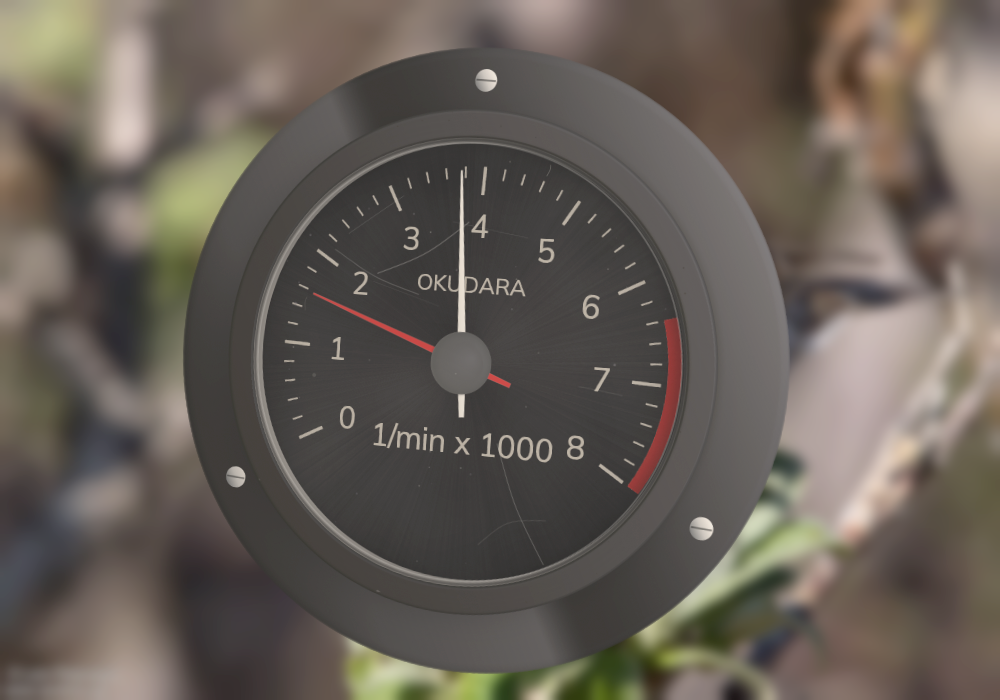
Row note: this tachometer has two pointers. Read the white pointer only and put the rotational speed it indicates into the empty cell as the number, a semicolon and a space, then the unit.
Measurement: 3800; rpm
